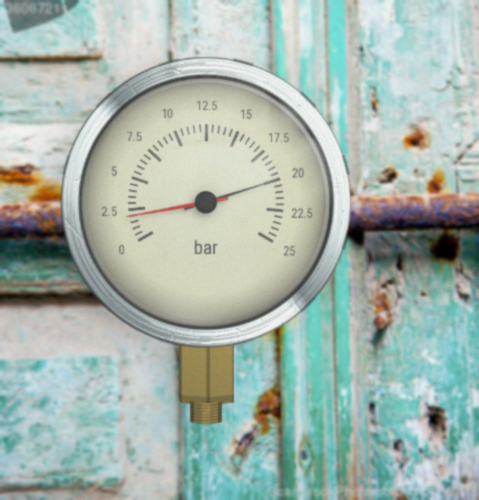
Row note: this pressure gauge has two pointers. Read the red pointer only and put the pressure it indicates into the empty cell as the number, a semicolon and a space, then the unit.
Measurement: 2; bar
